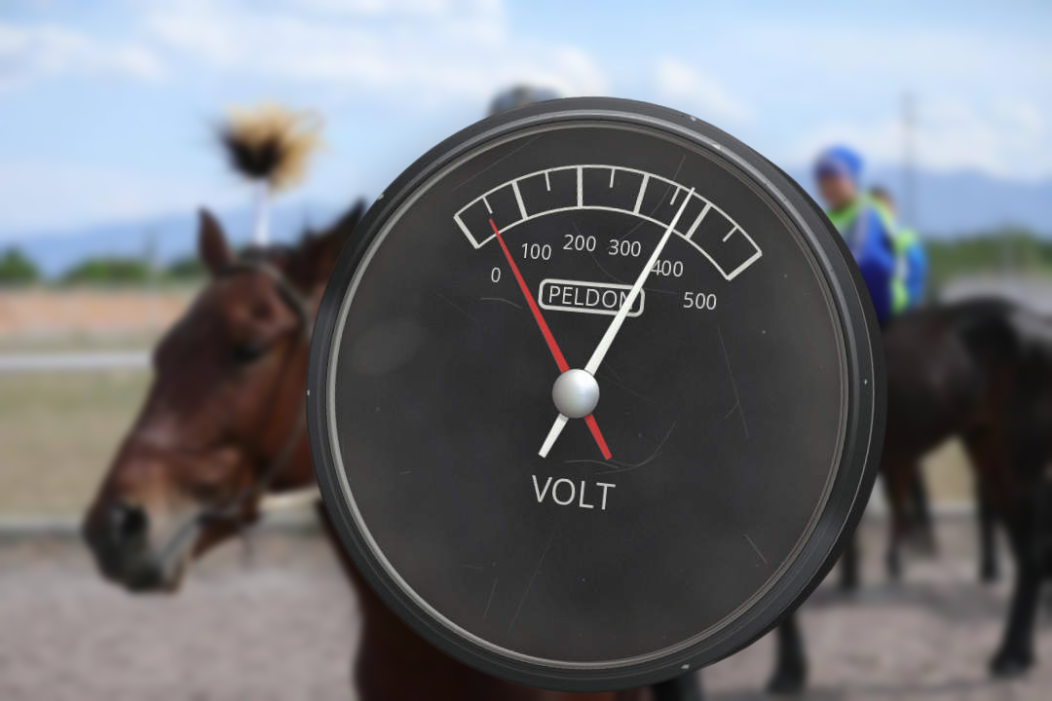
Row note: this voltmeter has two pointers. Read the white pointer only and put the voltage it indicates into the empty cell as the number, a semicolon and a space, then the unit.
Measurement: 375; V
